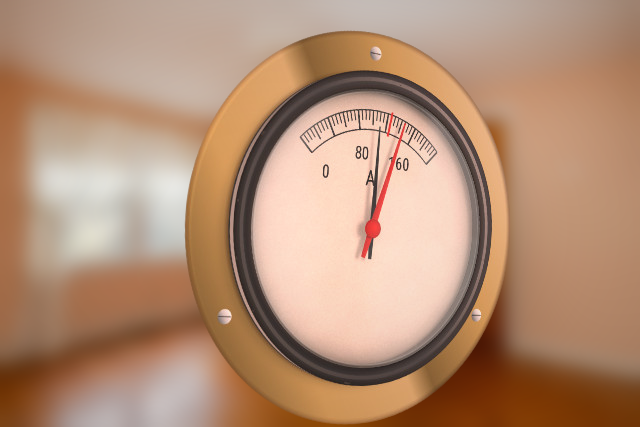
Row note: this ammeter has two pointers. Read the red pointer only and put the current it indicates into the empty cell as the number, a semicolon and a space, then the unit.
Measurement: 140; A
